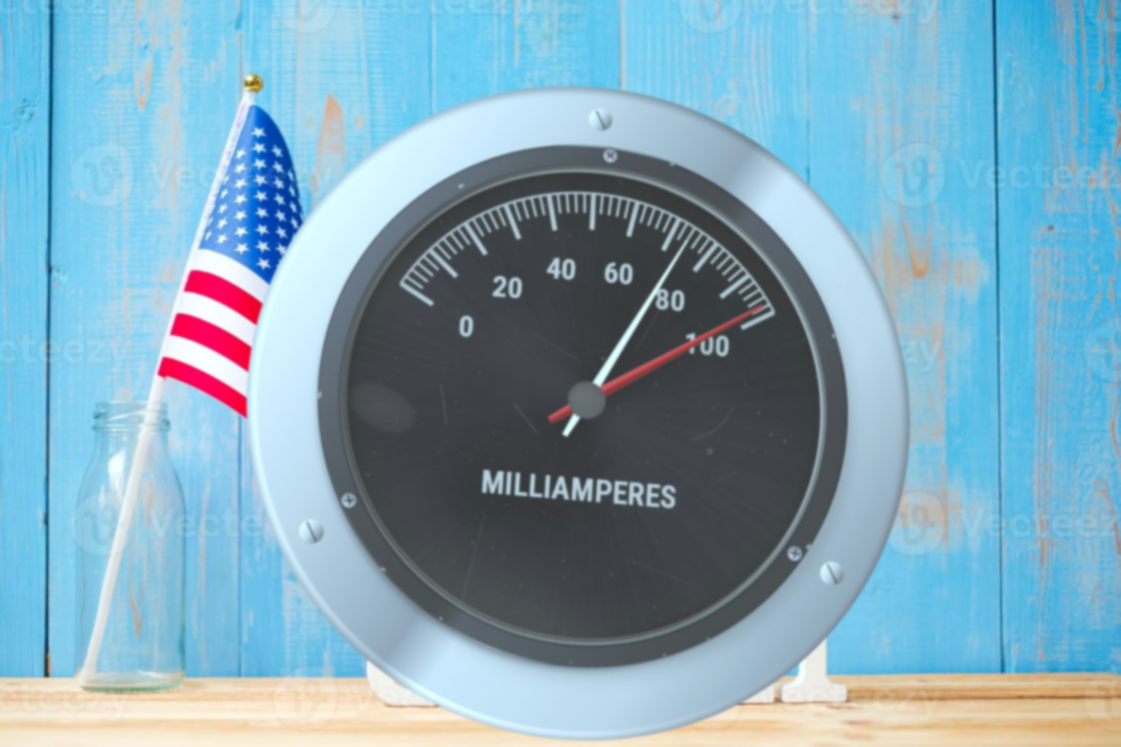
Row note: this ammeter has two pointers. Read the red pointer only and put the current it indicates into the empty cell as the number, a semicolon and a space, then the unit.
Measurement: 98; mA
